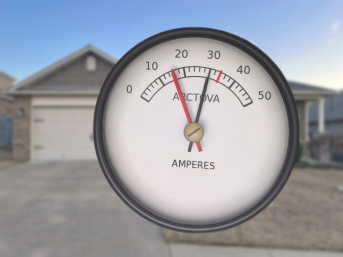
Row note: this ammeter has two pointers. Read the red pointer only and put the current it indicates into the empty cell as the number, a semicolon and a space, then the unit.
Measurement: 16; A
